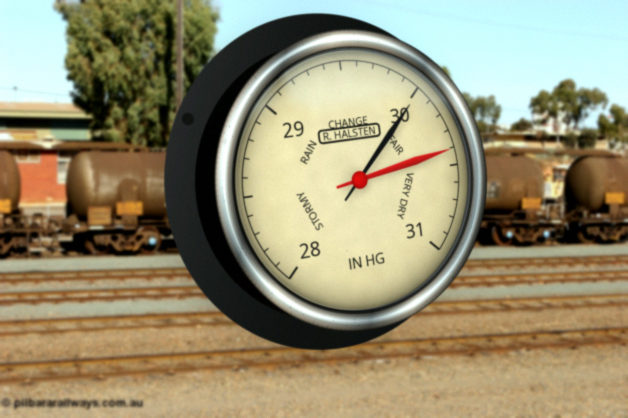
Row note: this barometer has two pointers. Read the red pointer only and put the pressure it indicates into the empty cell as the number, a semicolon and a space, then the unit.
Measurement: 30.4; inHg
